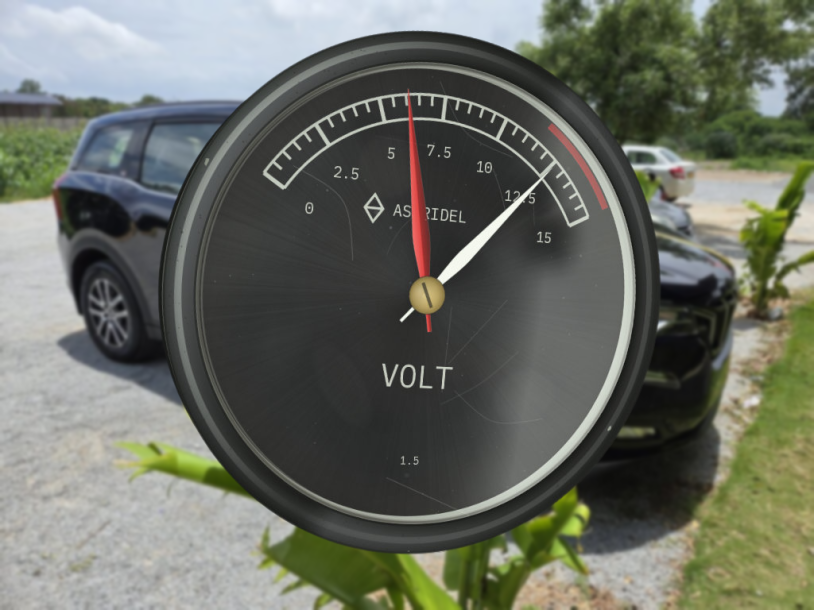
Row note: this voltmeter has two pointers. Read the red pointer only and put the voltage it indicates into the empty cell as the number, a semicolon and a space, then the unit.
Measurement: 6; V
